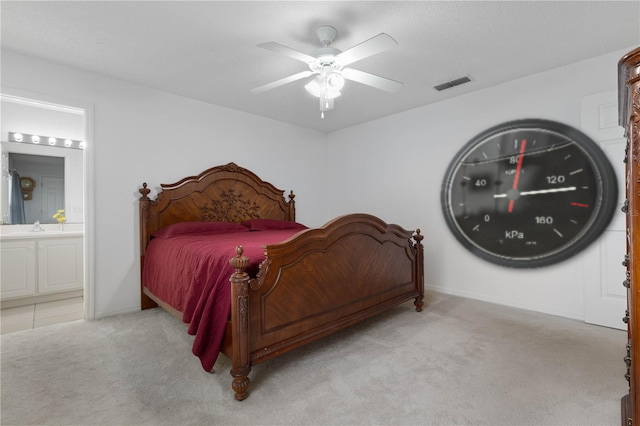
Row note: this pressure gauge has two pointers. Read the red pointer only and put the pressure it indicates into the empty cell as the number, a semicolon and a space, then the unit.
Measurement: 85; kPa
